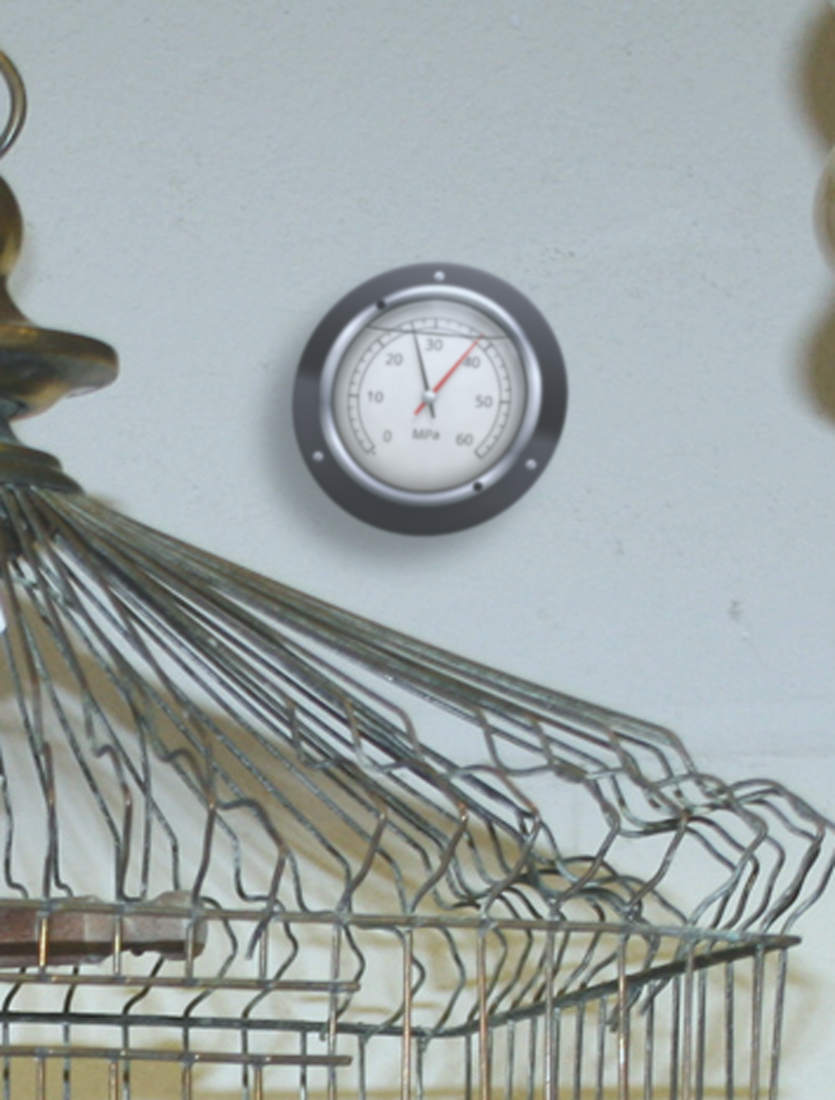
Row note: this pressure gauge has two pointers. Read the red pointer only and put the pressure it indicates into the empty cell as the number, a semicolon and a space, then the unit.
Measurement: 38; MPa
